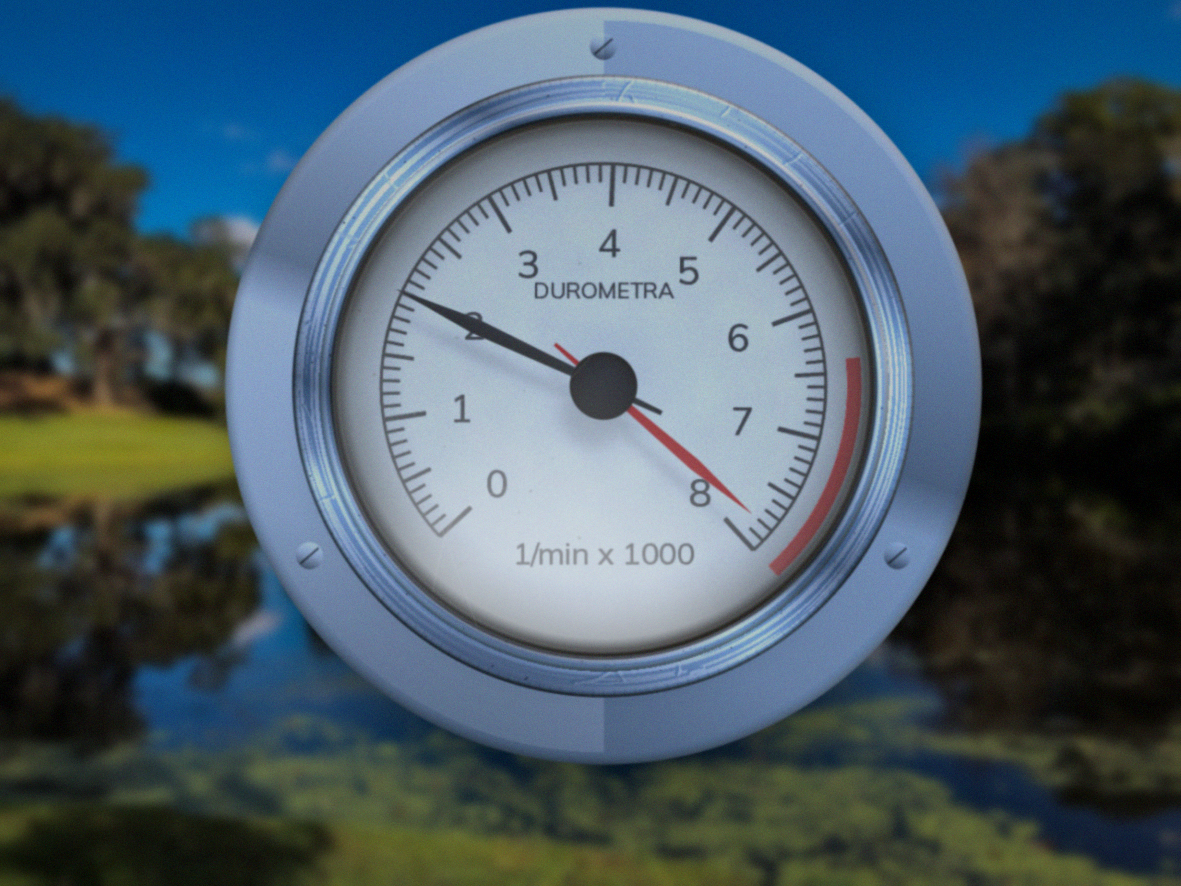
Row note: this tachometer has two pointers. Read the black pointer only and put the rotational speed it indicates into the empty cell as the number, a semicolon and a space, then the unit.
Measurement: 2000; rpm
